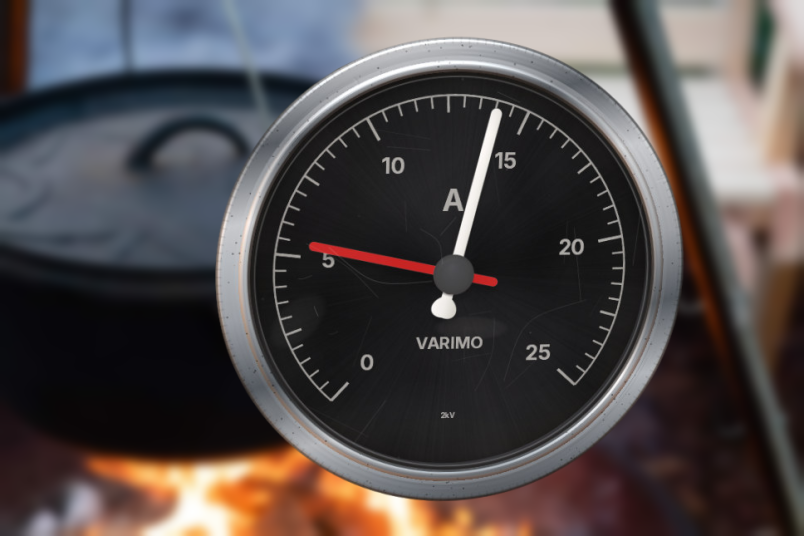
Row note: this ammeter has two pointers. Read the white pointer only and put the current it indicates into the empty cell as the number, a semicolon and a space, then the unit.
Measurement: 14; A
